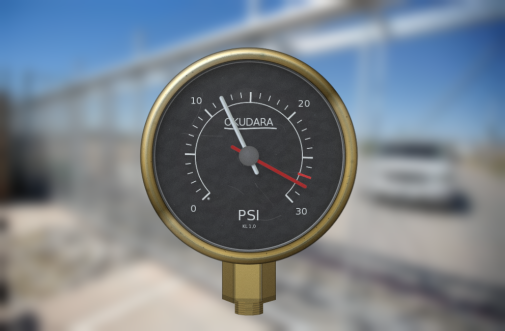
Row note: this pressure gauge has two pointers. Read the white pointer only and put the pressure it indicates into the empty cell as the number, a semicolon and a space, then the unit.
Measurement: 12; psi
